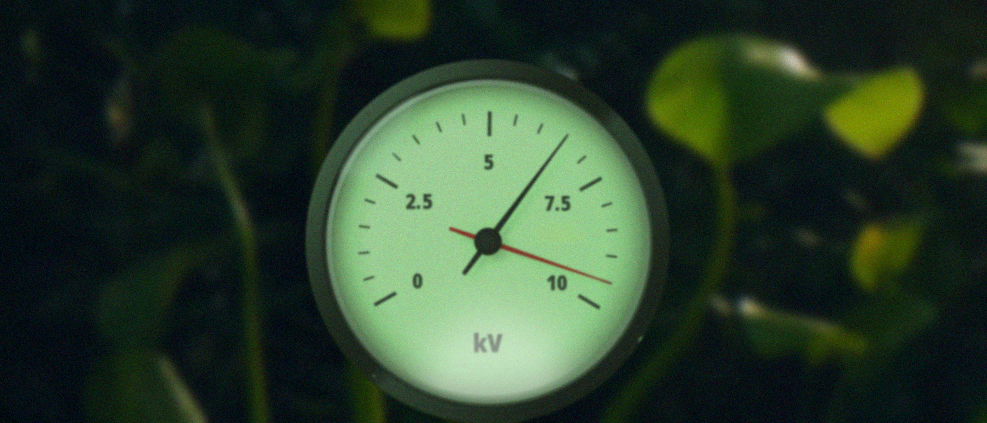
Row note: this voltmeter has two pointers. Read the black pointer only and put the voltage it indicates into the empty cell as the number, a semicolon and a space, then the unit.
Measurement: 6.5; kV
